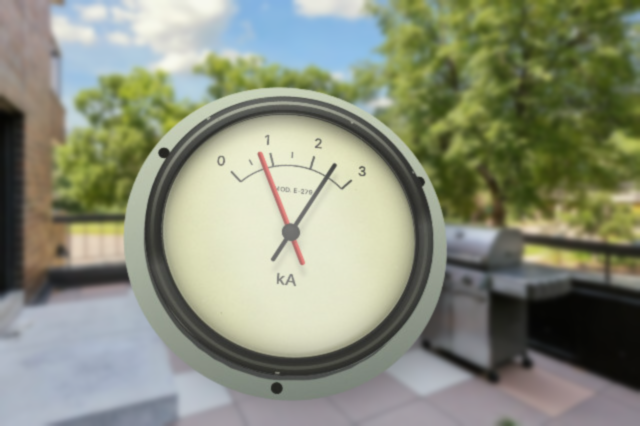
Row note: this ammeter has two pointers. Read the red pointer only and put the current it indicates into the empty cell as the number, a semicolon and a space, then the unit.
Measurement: 0.75; kA
